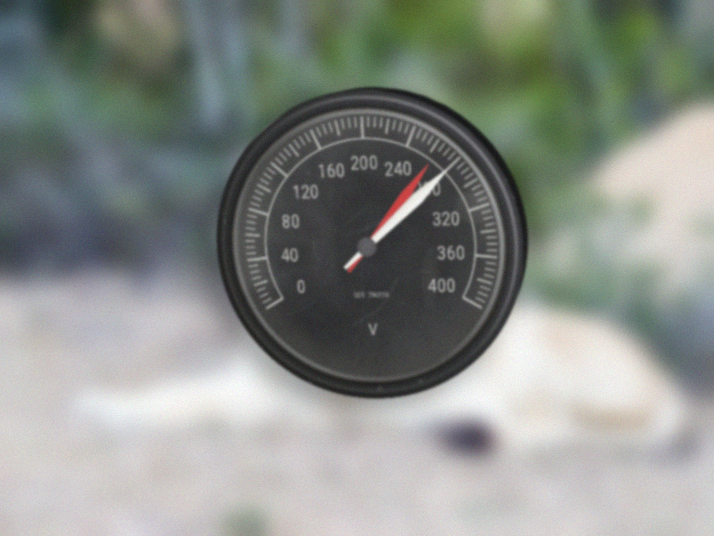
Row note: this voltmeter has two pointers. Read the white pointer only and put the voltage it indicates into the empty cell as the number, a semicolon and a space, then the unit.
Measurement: 280; V
